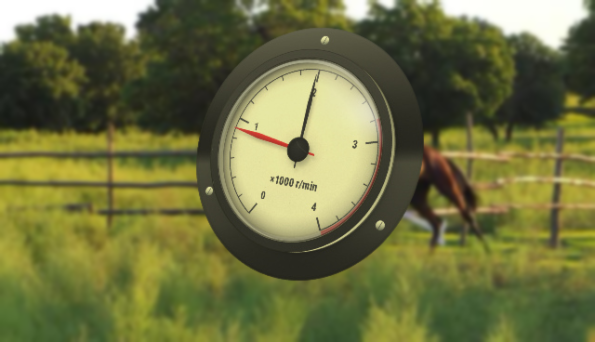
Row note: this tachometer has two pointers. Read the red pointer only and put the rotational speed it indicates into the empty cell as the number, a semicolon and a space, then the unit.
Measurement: 900; rpm
